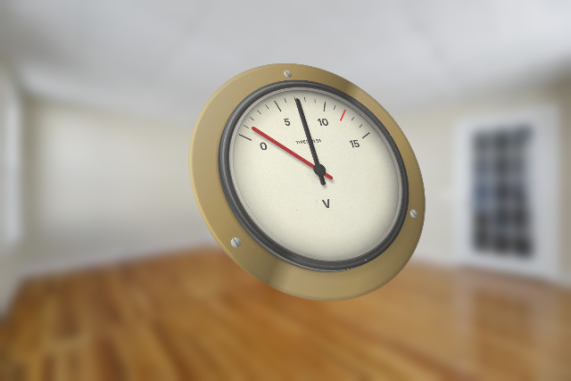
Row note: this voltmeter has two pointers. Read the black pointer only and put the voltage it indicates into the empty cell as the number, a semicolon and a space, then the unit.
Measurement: 7; V
